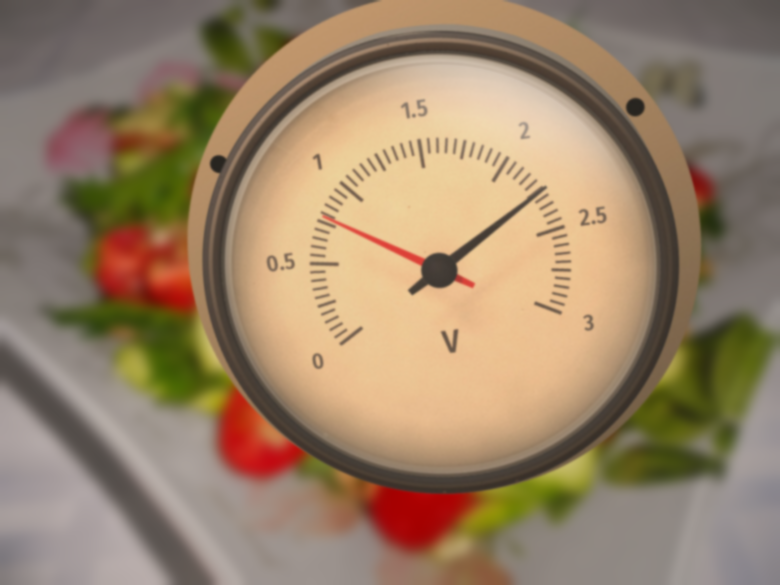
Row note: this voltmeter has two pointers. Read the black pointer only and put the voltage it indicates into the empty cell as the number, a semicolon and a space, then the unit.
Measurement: 2.25; V
